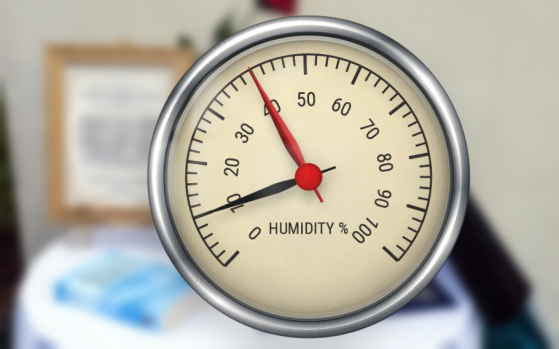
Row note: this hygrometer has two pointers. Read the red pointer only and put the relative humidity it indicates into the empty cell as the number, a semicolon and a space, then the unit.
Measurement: 40; %
